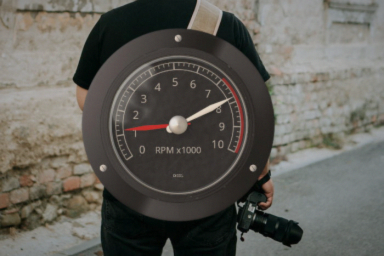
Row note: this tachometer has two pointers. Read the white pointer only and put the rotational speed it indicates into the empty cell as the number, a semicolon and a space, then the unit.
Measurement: 7800; rpm
